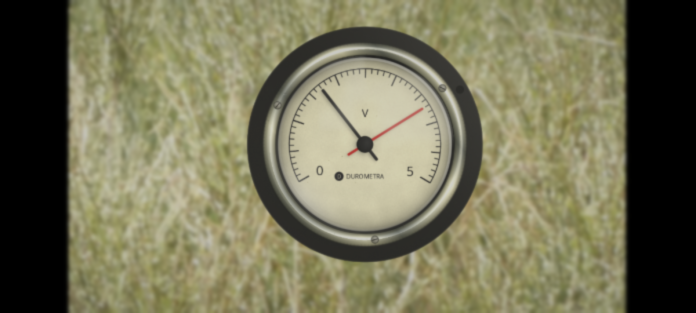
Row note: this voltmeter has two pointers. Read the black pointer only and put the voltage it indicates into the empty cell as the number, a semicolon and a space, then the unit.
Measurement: 1.7; V
